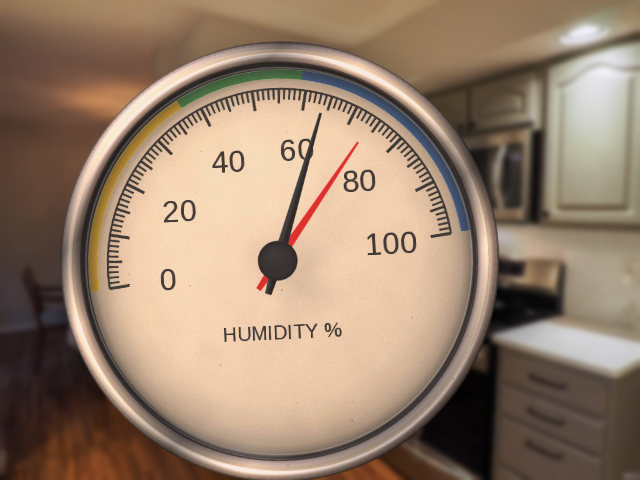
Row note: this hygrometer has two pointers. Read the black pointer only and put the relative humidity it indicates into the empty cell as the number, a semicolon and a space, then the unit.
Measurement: 64; %
